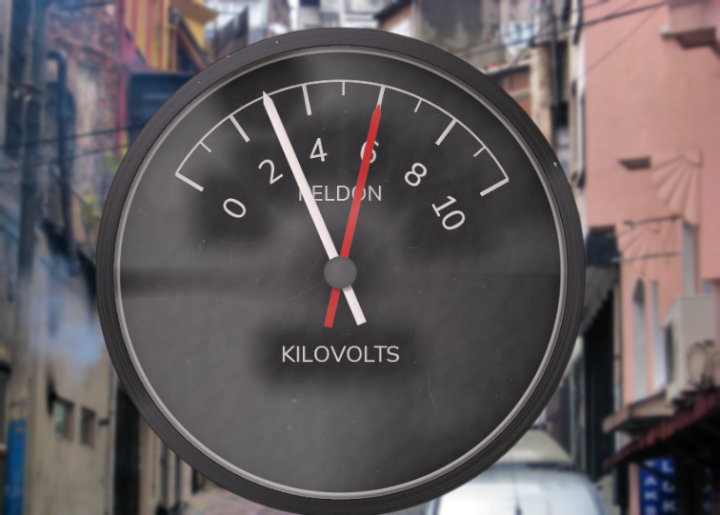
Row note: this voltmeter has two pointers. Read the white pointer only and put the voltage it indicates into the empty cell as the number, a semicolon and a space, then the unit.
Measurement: 3; kV
